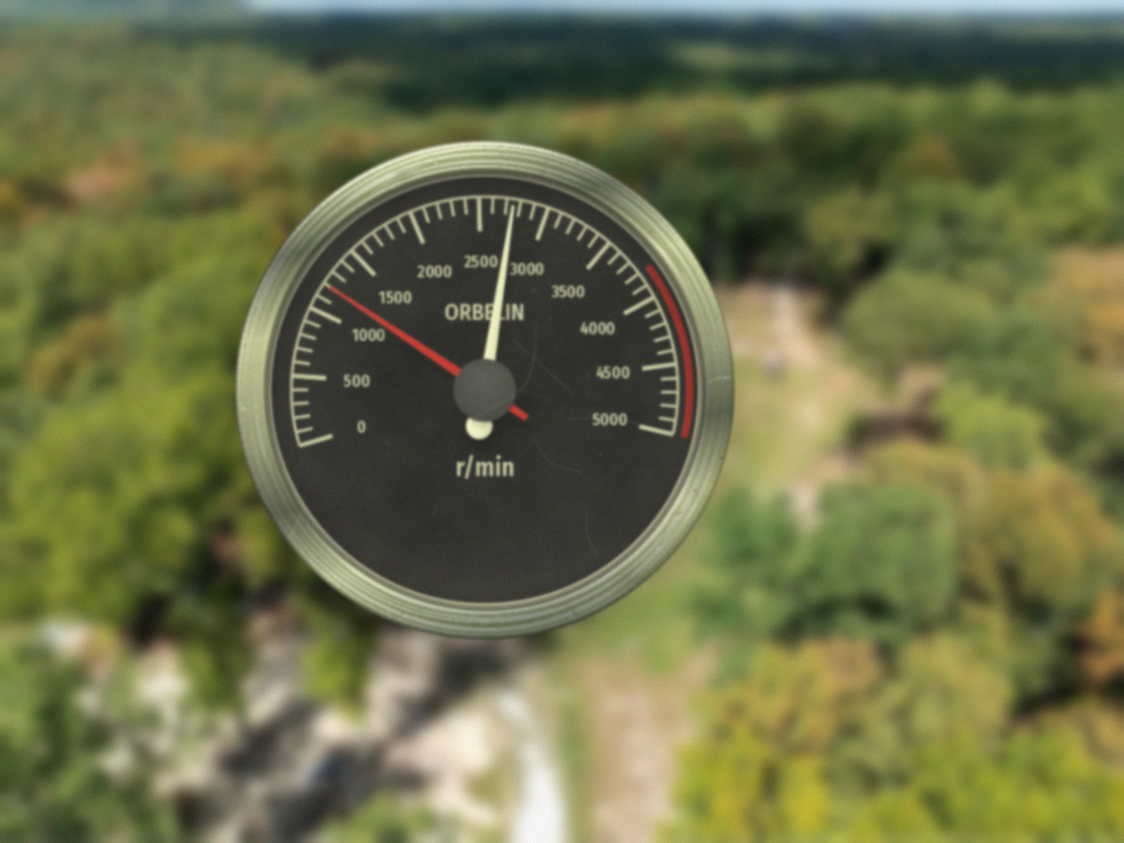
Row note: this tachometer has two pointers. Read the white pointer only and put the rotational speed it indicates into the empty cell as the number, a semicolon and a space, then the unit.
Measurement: 2750; rpm
